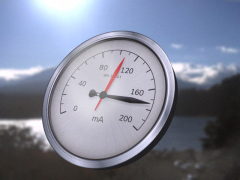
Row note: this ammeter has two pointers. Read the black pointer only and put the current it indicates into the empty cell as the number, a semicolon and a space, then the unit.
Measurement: 175; mA
